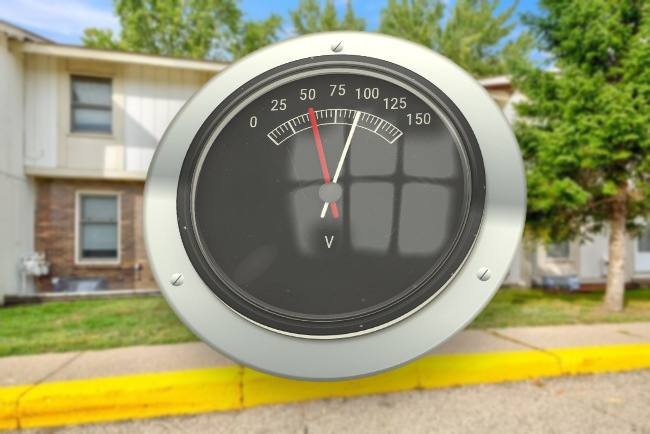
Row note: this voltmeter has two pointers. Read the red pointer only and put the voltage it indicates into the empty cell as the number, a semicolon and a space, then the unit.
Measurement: 50; V
